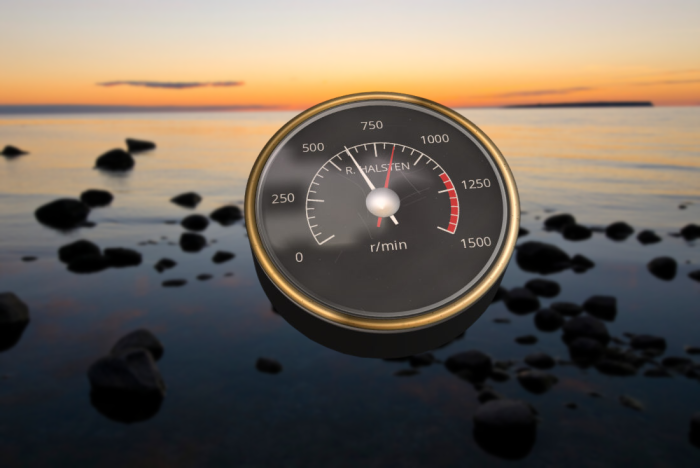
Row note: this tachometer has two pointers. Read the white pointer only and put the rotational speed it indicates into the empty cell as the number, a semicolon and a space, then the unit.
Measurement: 600; rpm
